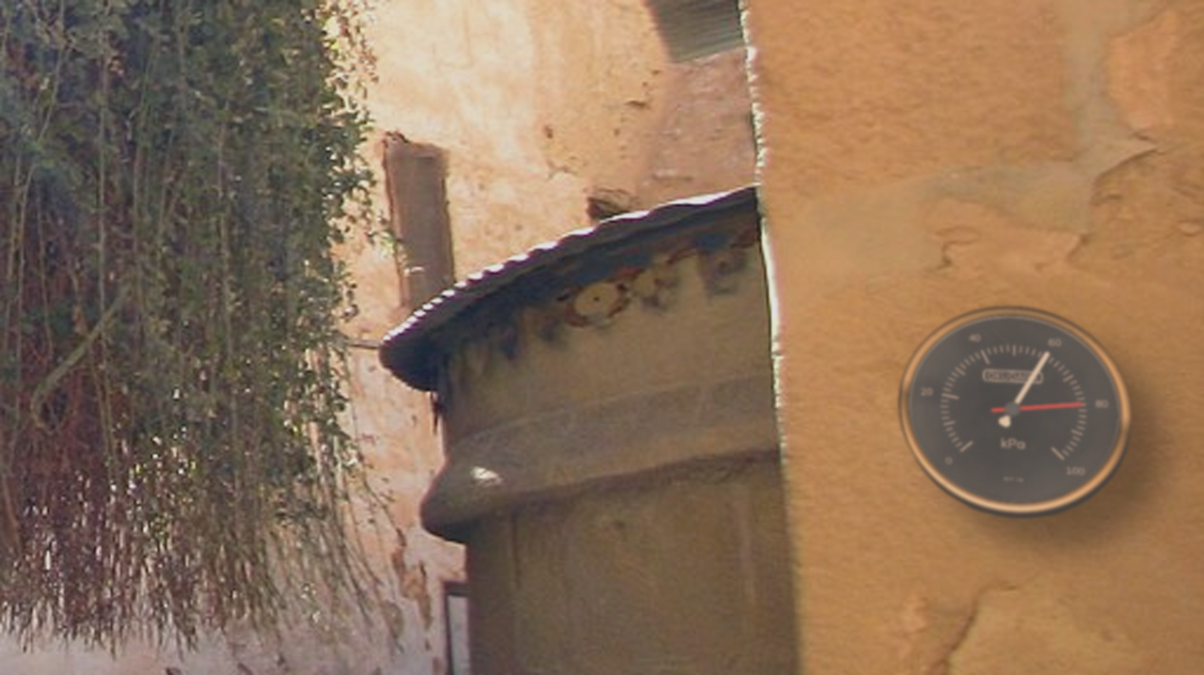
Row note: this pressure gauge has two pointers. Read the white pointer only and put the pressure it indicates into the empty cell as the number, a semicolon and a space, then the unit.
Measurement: 60; kPa
